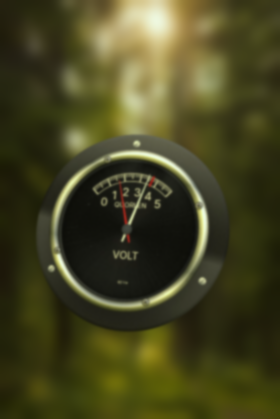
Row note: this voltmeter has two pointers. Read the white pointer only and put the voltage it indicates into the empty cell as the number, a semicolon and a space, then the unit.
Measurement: 3.5; V
